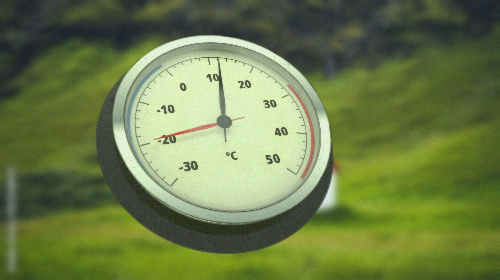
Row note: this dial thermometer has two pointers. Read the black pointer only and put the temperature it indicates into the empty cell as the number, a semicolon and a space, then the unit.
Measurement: 12; °C
